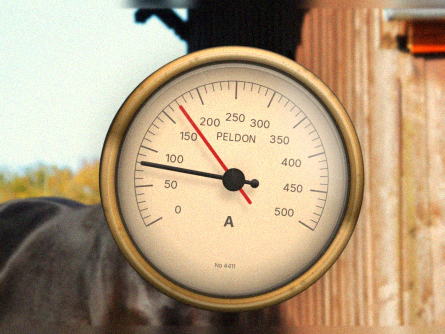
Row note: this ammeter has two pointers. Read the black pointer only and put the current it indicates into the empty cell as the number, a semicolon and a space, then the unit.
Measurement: 80; A
